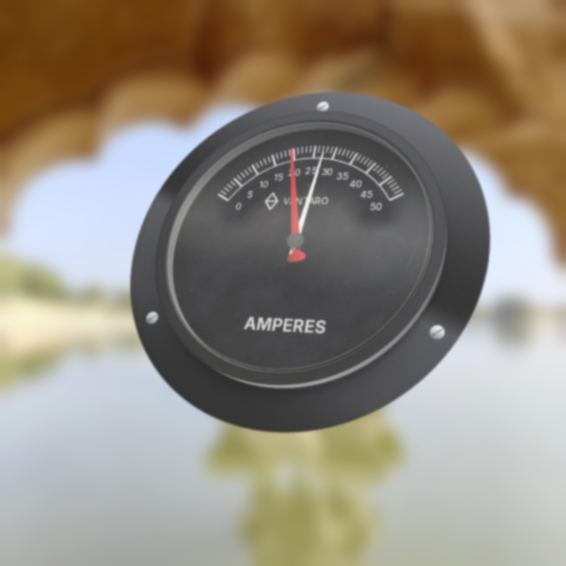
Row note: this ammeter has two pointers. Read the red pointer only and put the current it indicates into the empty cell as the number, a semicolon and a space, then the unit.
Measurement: 20; A
